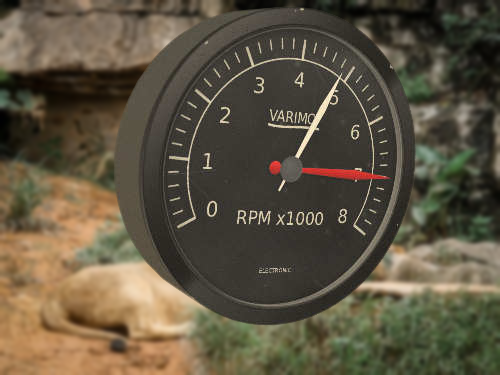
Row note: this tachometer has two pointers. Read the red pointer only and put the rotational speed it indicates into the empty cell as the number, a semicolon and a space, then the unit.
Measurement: 7000; rpm
